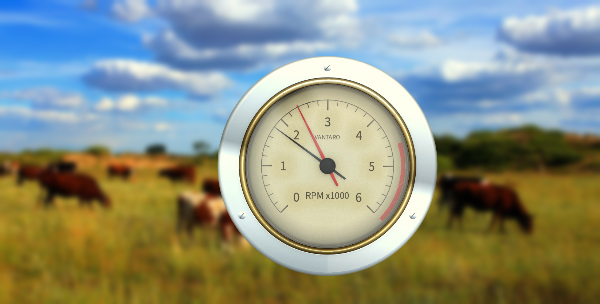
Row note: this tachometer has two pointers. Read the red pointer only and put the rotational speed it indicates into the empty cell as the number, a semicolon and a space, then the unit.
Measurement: 2400; rpm
